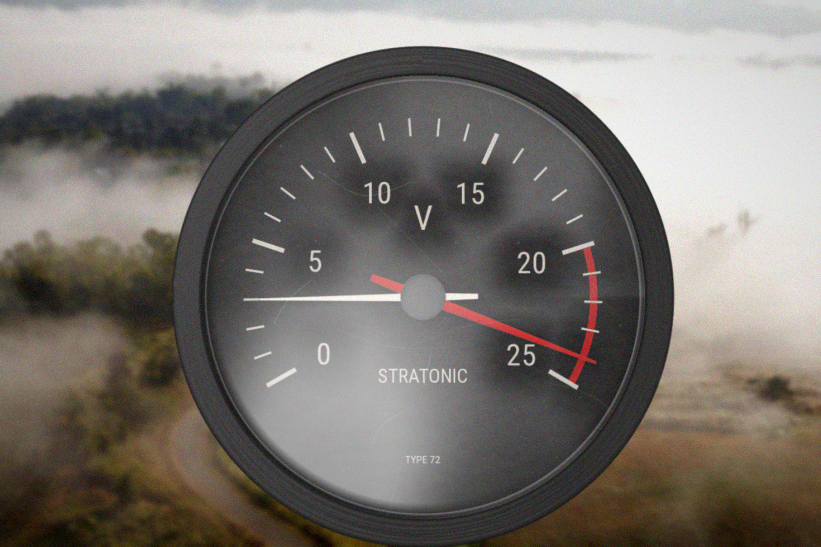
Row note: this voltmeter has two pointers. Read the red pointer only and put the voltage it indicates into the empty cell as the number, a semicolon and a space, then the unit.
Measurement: 24; V
